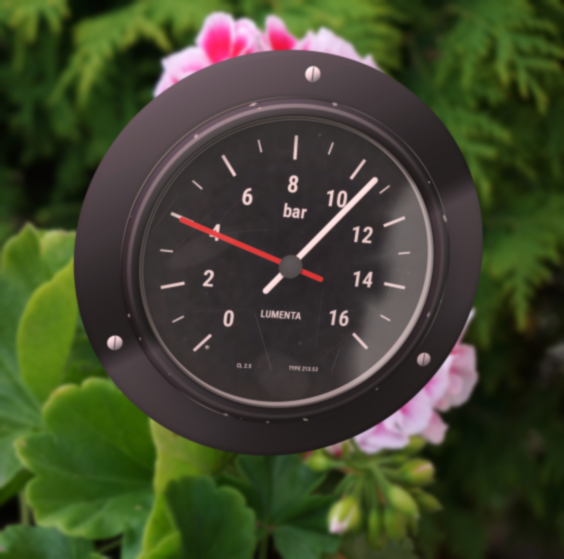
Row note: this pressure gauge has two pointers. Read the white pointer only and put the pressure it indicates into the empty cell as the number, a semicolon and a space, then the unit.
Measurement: 10.5; bar
